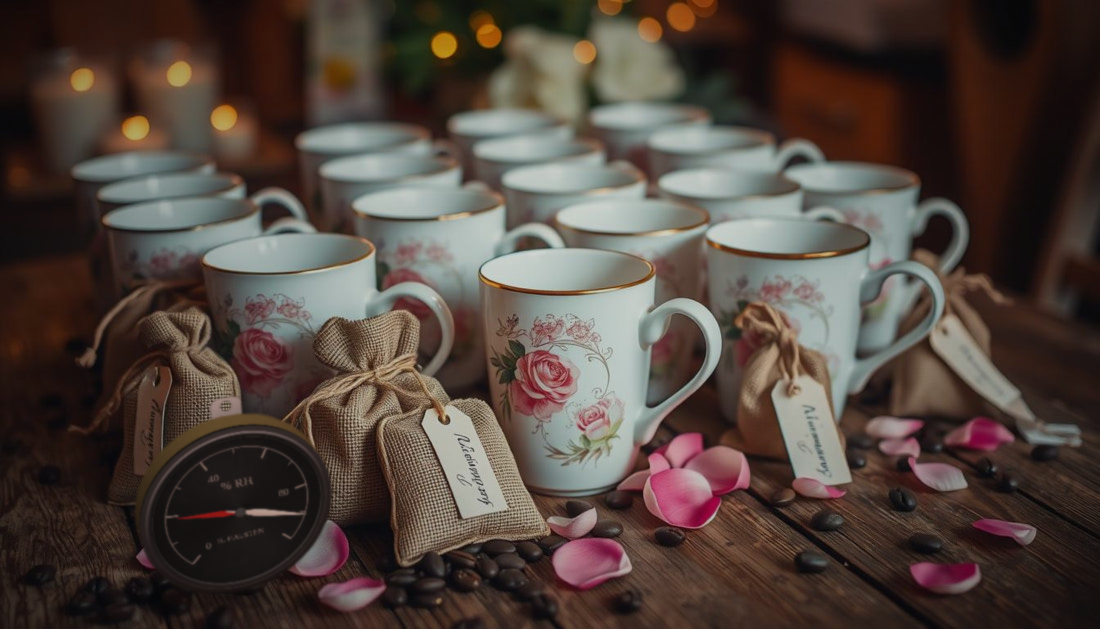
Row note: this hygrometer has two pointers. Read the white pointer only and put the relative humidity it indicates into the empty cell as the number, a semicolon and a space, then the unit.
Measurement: 90; %
